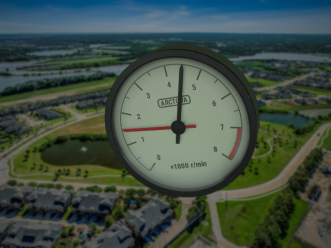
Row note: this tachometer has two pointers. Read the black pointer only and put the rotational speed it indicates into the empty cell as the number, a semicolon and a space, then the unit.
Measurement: 4500; rpm
